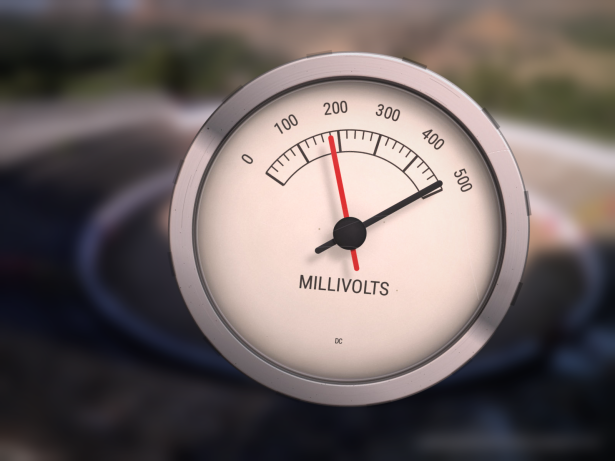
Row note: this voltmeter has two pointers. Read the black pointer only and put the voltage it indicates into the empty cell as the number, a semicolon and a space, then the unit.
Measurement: 480; mV
